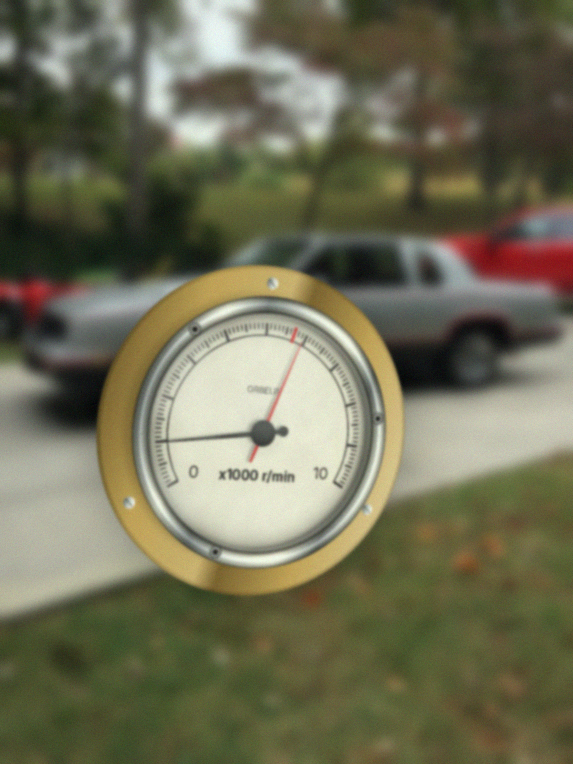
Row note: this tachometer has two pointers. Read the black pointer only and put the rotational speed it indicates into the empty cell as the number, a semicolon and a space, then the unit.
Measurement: 1000; rpm
